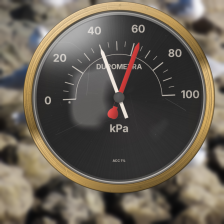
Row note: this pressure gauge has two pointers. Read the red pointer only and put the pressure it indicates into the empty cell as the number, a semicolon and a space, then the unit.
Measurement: 62.5; kPa
